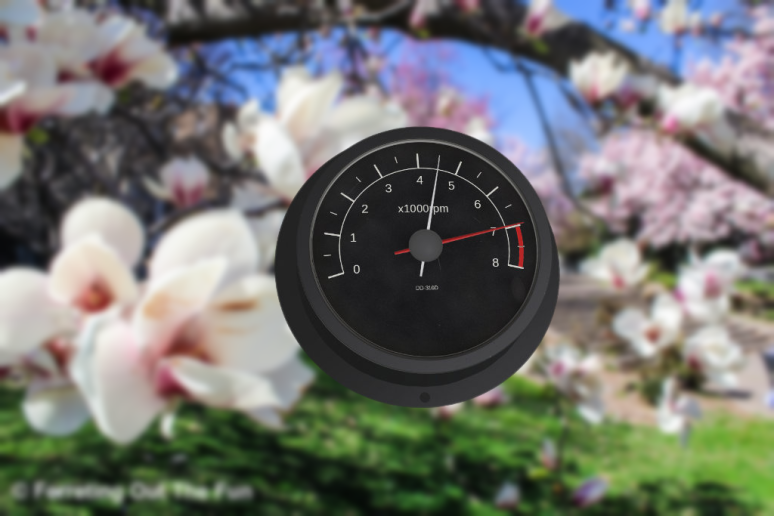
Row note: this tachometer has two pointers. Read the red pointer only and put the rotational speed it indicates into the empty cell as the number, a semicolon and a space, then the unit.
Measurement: 7000; rpm
